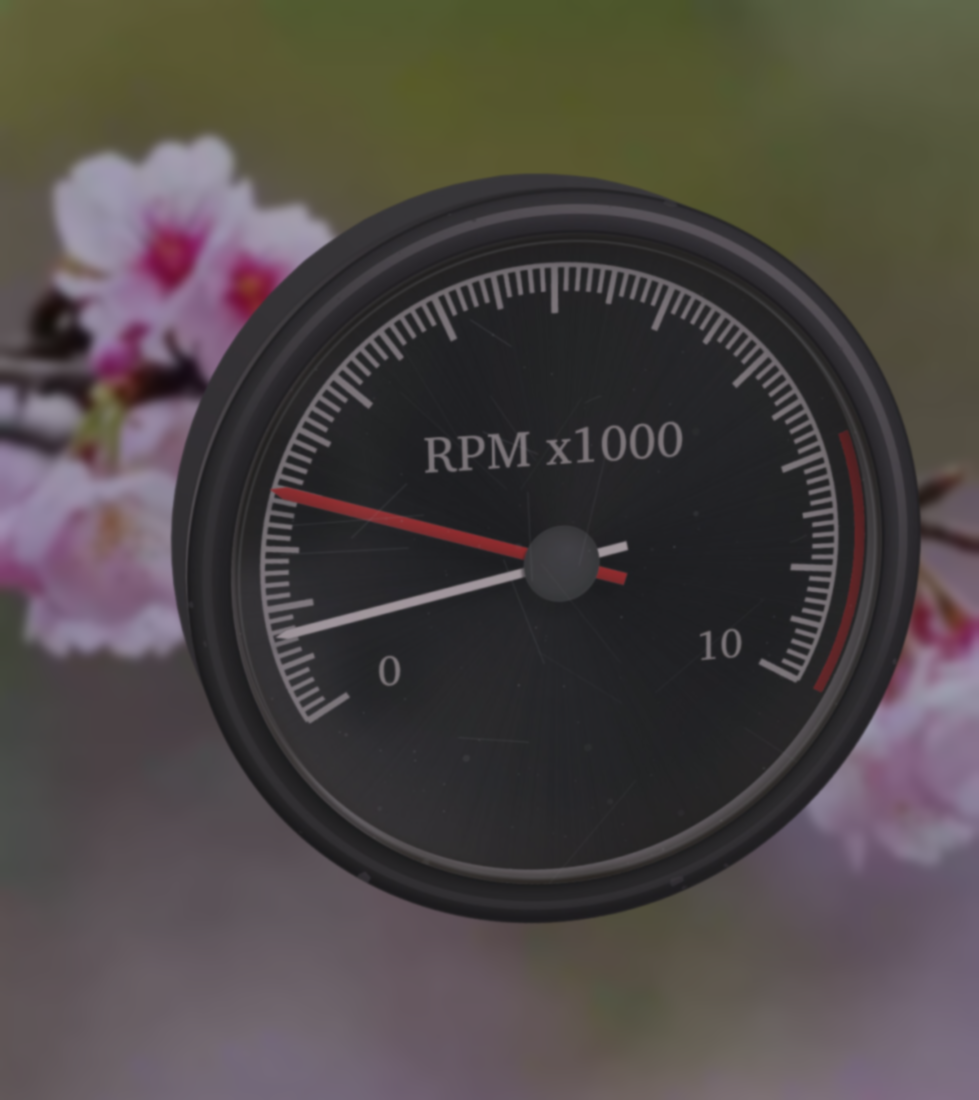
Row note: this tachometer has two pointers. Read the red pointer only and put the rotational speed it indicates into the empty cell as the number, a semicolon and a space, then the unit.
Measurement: 2000; rpm
